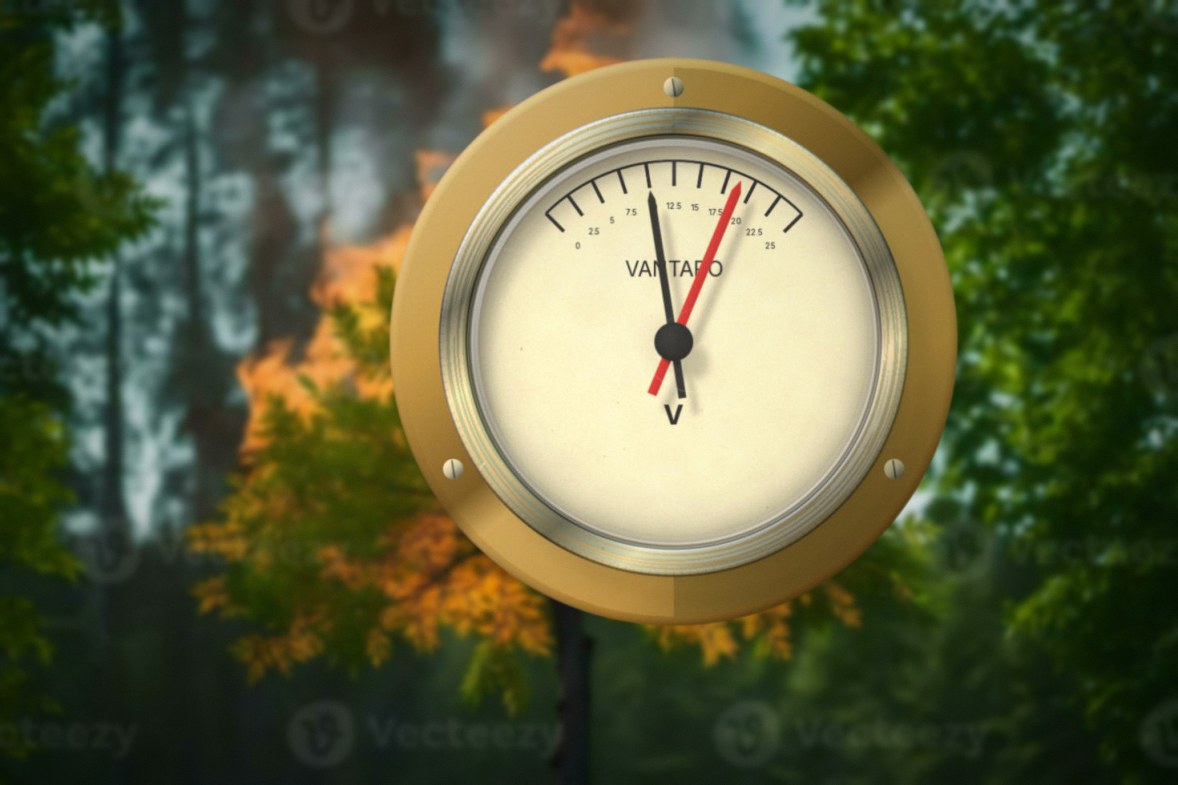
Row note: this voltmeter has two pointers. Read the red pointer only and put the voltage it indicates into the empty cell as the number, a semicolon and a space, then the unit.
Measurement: 18.75; V
